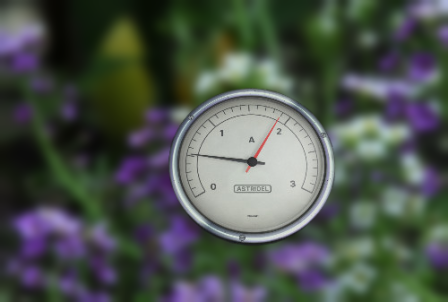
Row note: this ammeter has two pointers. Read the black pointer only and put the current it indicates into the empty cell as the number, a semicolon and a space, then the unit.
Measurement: 0.5; A
